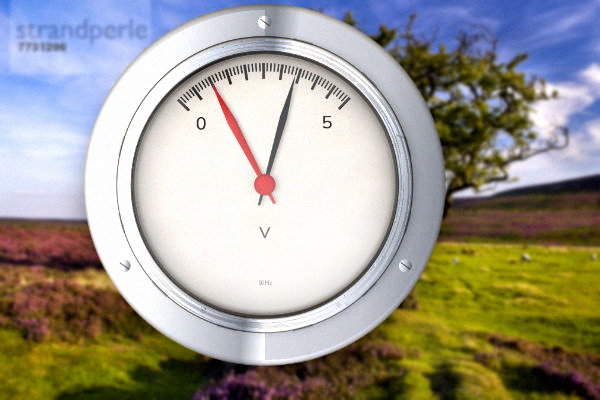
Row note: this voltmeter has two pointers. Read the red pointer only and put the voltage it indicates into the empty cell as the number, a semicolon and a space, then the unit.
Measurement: 1; V
